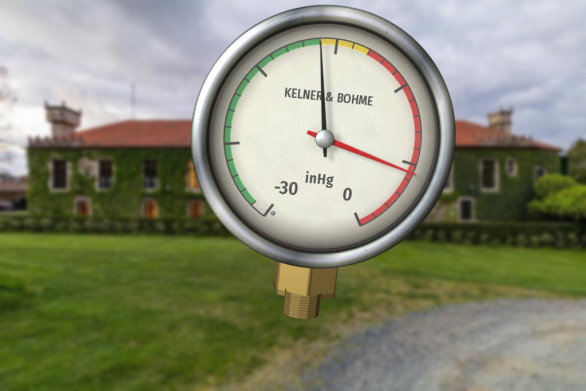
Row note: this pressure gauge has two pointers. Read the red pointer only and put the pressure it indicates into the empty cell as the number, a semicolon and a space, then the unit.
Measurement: -4.5; inHg
